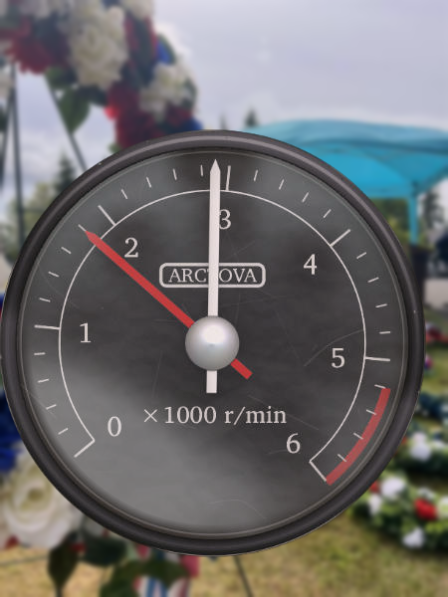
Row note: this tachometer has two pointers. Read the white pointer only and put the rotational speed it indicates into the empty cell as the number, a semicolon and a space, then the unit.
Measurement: 2900; rpm
